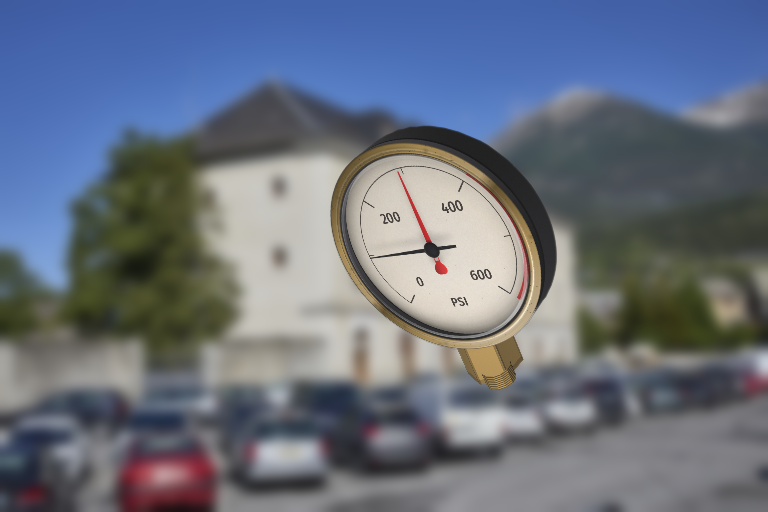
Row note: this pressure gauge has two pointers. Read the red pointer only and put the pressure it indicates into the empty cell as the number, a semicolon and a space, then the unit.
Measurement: 300; psi
